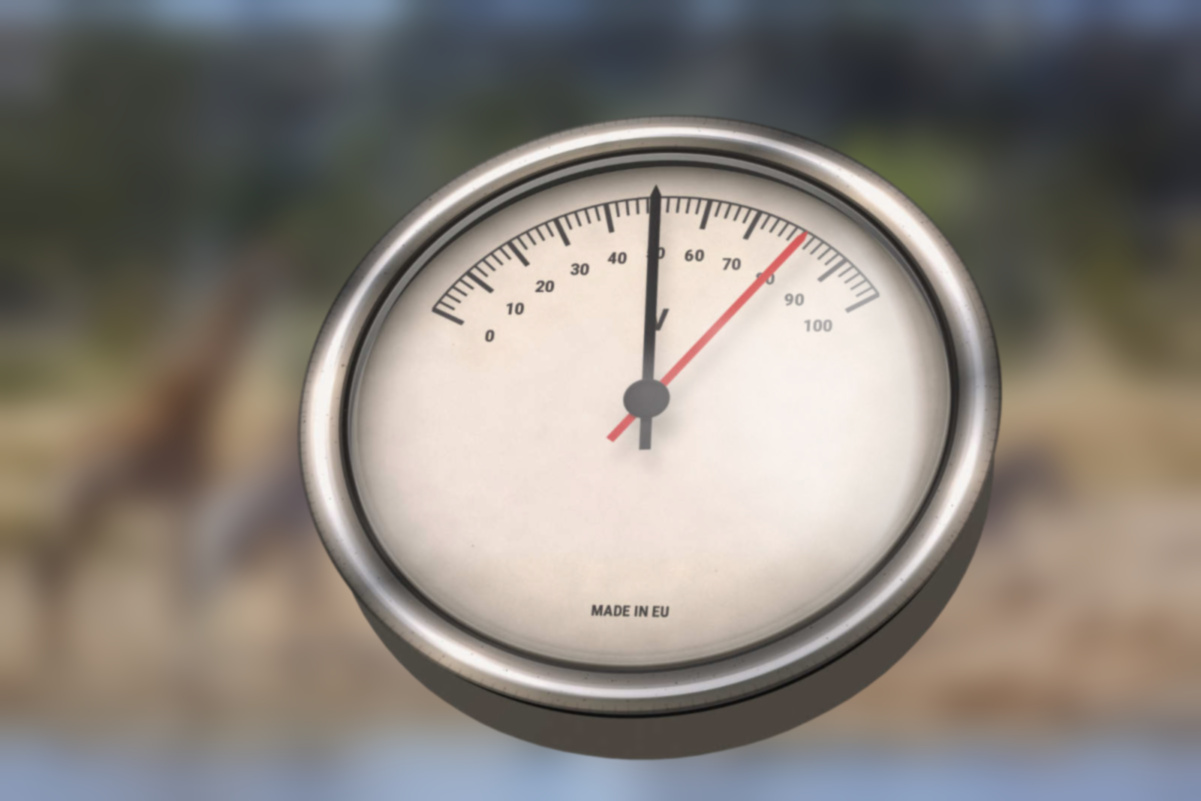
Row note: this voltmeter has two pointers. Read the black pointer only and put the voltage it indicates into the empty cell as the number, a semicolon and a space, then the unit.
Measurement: 50; V
